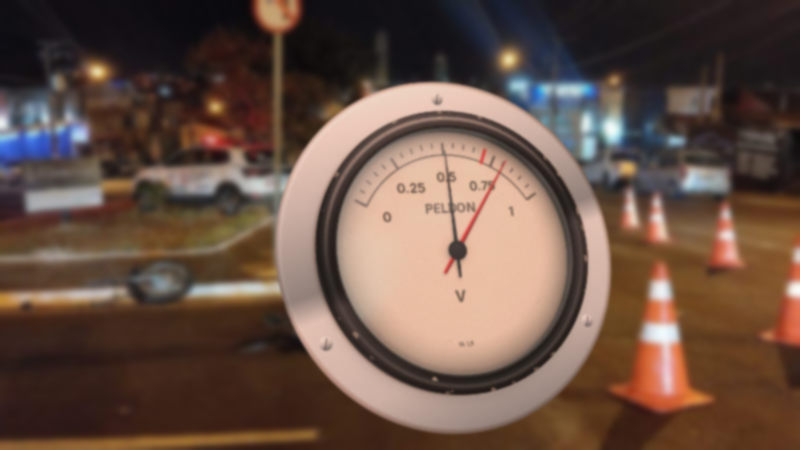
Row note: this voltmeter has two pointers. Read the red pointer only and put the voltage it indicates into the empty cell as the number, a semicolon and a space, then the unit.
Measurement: 0.8; V
